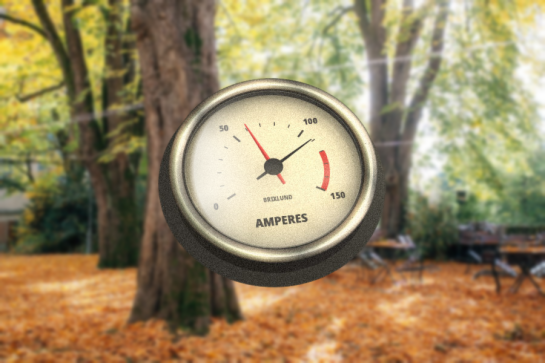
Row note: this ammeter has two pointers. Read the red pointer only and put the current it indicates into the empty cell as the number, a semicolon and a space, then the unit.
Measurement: 60; A
